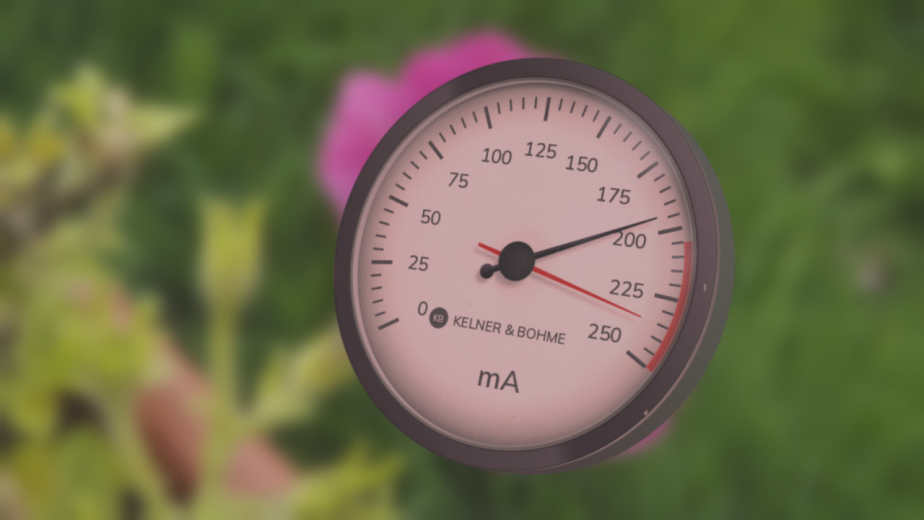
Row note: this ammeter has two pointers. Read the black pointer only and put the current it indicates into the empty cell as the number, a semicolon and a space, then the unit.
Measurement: 195; mA
